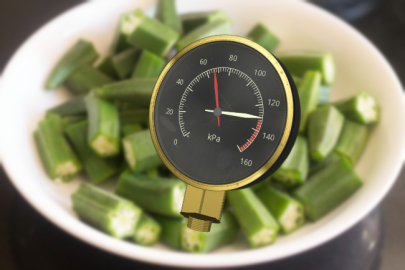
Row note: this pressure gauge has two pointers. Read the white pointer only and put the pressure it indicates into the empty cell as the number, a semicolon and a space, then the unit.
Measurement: 130; kPa
